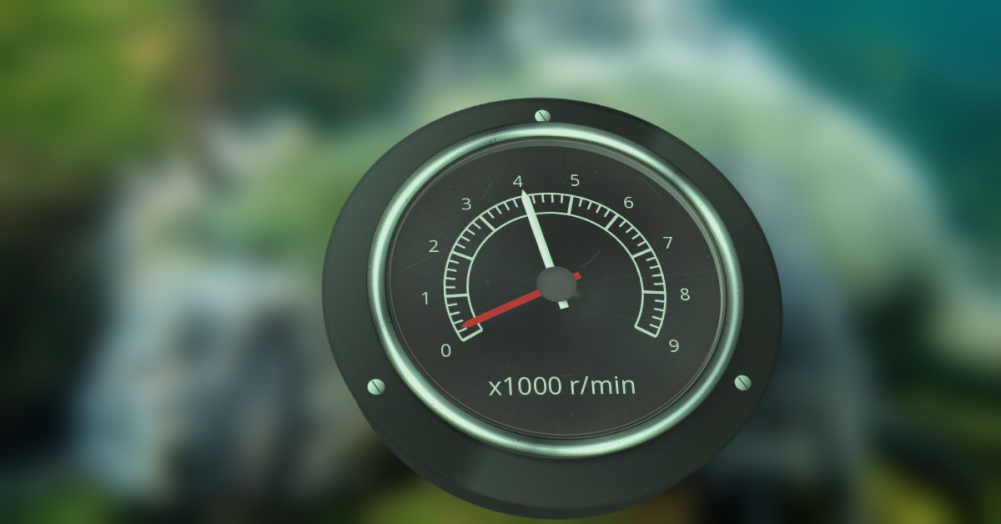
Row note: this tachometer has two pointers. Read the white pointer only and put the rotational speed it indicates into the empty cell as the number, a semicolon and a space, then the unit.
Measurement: 4000; rpm
